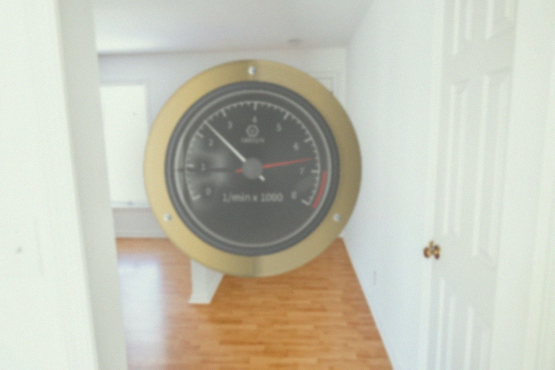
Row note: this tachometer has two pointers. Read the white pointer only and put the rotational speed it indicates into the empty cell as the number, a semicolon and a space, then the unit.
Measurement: 2400; rpm
